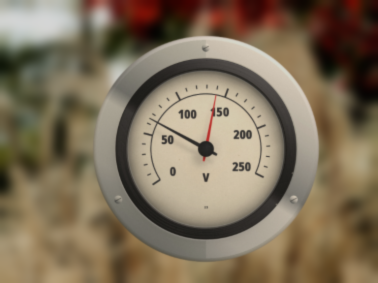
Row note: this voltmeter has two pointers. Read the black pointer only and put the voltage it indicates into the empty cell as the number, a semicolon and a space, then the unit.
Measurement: 65; V
